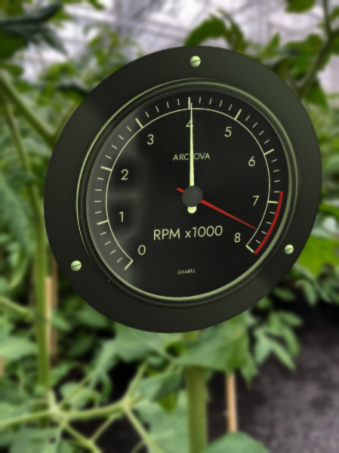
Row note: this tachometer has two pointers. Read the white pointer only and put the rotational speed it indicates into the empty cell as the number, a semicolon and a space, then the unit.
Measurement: 4000; rpm
